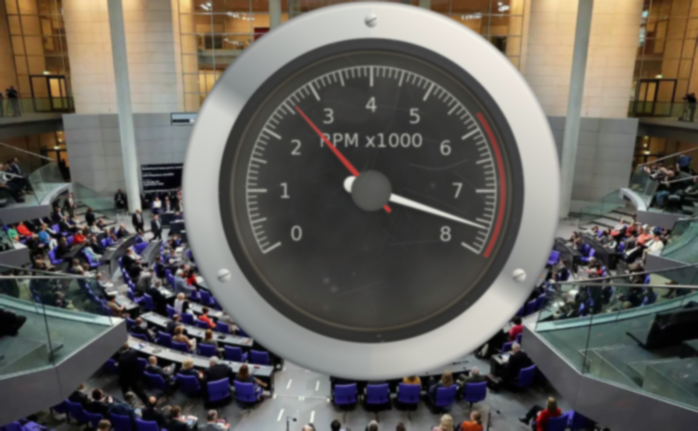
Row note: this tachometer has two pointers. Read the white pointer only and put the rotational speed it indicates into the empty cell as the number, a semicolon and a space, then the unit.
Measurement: 7600; rpm
